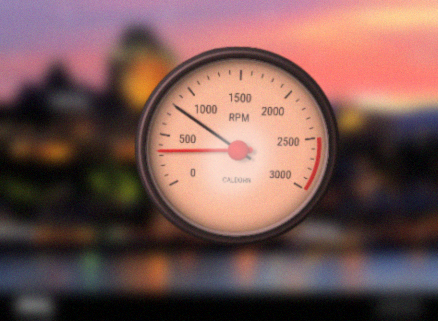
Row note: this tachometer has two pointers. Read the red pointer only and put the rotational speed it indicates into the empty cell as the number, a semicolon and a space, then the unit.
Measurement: 350; rpm
